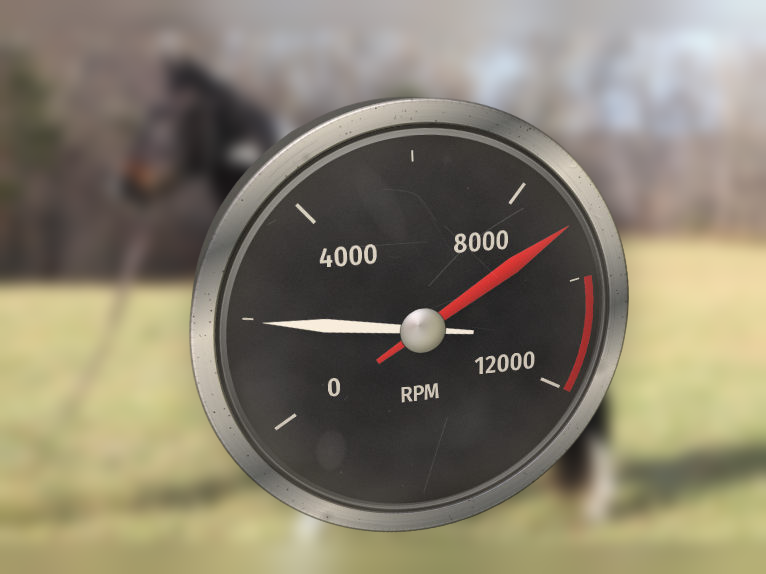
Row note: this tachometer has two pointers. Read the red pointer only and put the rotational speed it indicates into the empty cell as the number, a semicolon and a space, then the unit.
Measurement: 9000; rpm
